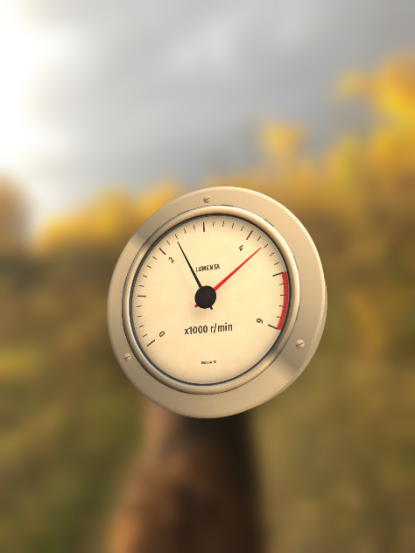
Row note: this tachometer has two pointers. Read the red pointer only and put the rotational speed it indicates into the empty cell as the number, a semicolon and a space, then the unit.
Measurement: 4400; rpm
